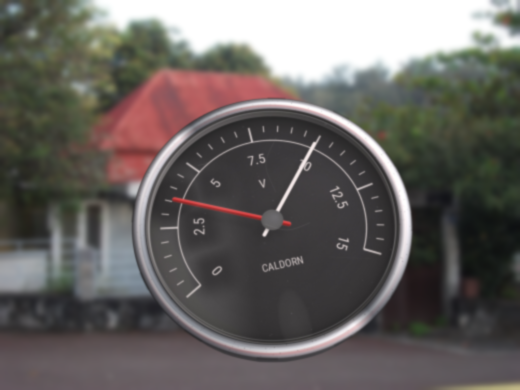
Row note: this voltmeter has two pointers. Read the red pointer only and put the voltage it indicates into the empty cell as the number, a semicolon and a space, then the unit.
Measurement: 3.5; V
